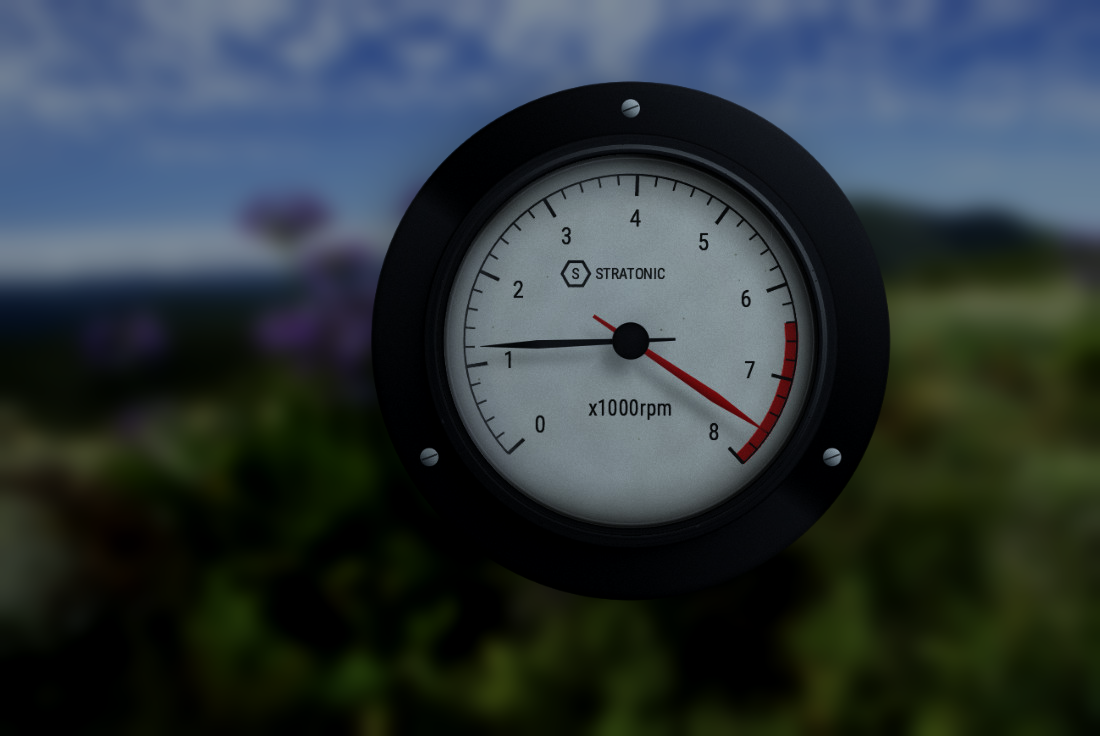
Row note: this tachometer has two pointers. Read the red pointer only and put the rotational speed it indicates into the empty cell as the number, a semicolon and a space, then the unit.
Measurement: 7600; rpm
